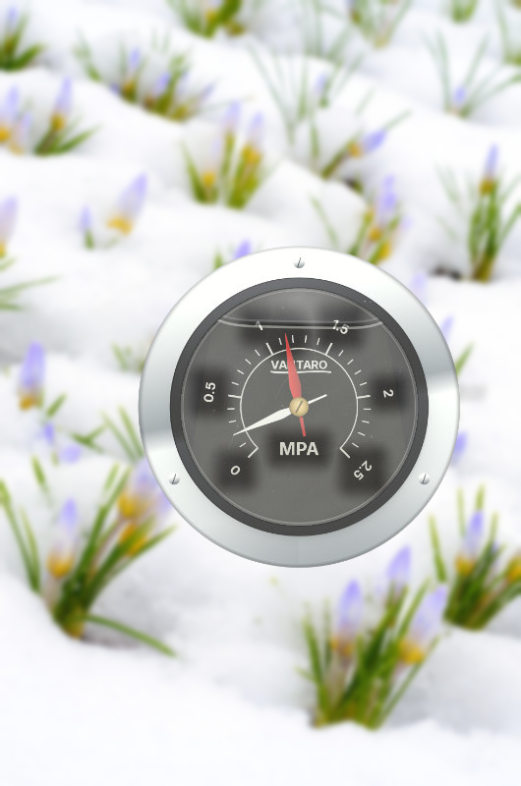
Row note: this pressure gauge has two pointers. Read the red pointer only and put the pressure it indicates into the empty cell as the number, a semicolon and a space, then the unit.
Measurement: 1.15; MPa
